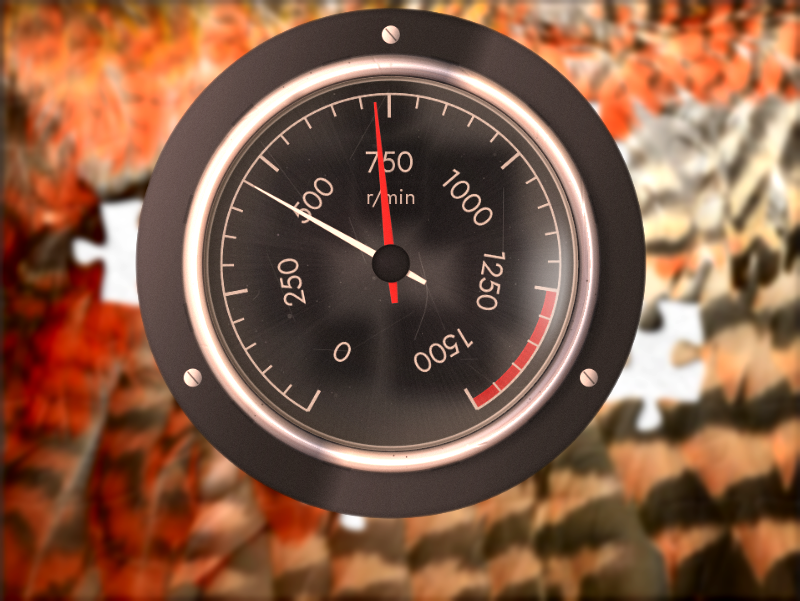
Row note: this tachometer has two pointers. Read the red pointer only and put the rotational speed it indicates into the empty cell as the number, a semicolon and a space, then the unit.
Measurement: 725; rpm
